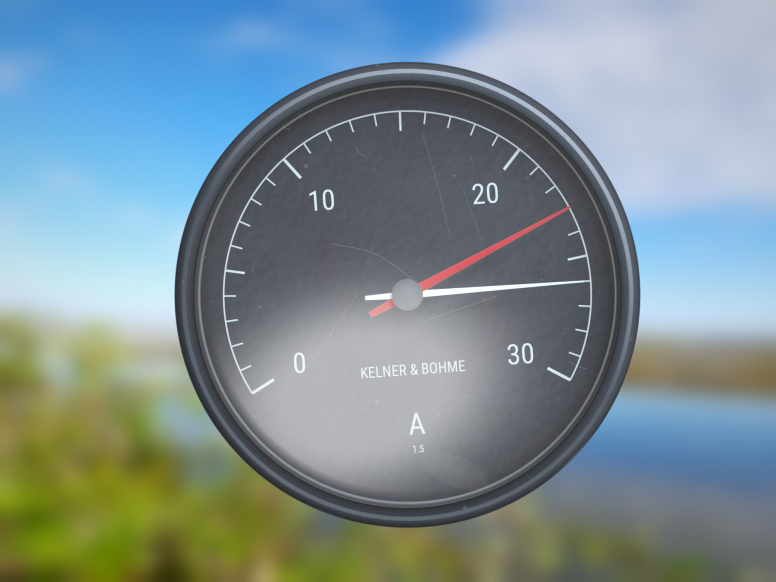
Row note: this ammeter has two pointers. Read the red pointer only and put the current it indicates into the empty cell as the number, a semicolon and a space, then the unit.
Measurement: 23; A
